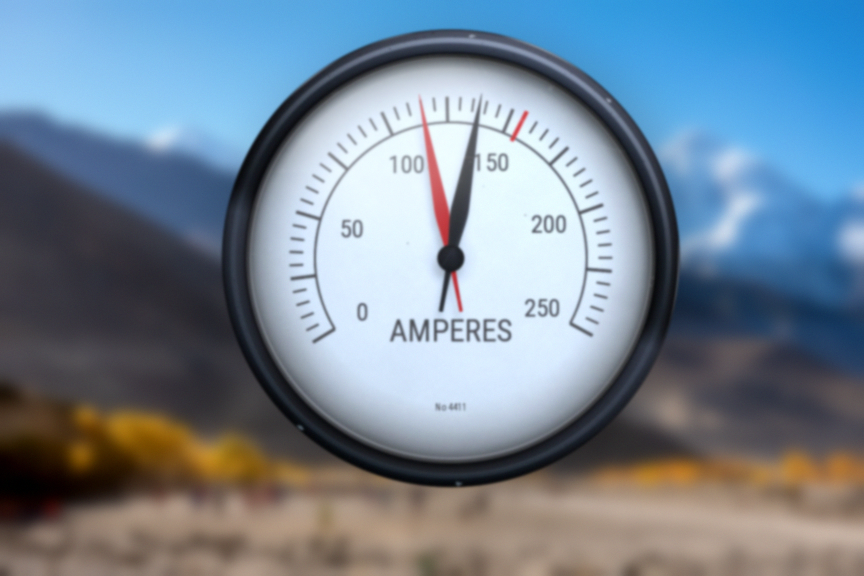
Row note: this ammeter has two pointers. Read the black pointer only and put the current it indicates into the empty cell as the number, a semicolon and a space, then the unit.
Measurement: 137.5; A
